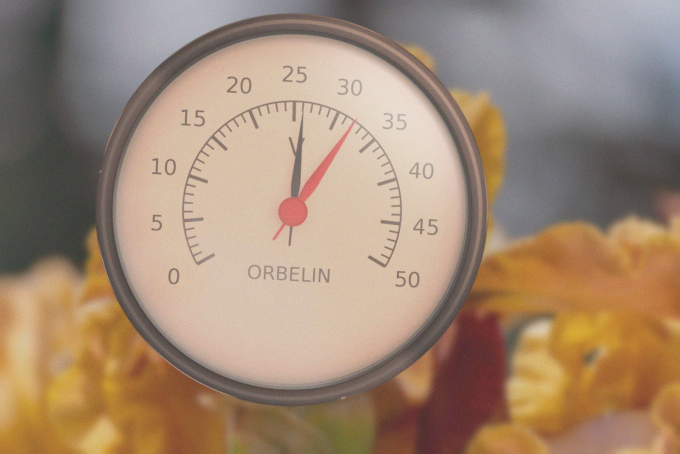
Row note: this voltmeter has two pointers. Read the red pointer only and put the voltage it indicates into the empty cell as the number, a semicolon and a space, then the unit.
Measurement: 32; V
